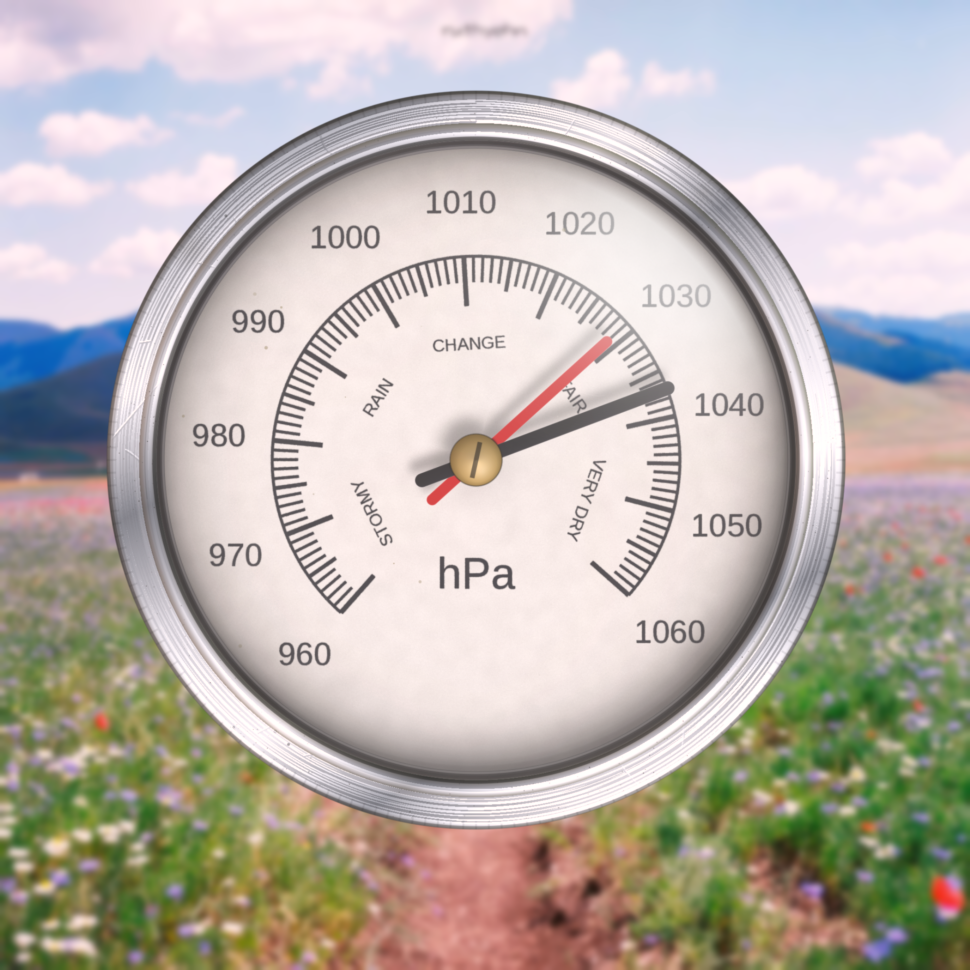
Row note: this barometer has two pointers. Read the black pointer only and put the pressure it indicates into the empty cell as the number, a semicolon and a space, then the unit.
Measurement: 1037; hPa
